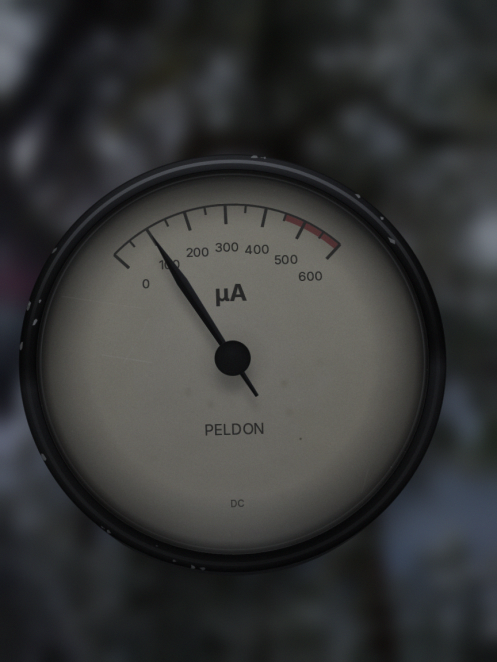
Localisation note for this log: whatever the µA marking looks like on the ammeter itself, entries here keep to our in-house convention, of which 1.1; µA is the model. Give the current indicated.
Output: 100; µA
